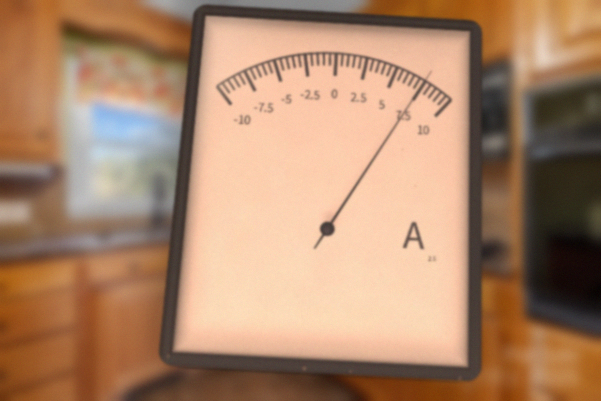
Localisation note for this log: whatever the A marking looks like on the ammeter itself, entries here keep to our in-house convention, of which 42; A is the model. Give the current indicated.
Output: 7.5; A
